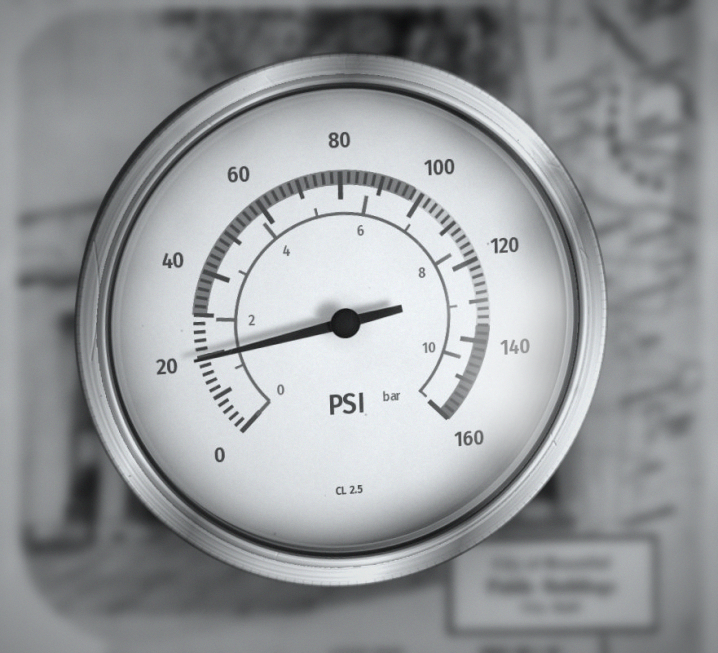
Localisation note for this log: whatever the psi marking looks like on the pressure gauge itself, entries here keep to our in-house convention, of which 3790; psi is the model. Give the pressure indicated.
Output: 20; psi
